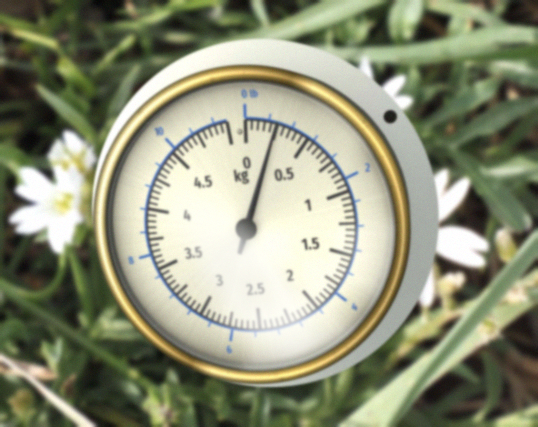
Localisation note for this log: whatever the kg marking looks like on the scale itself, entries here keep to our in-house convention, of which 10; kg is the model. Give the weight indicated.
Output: 0.25; kg
